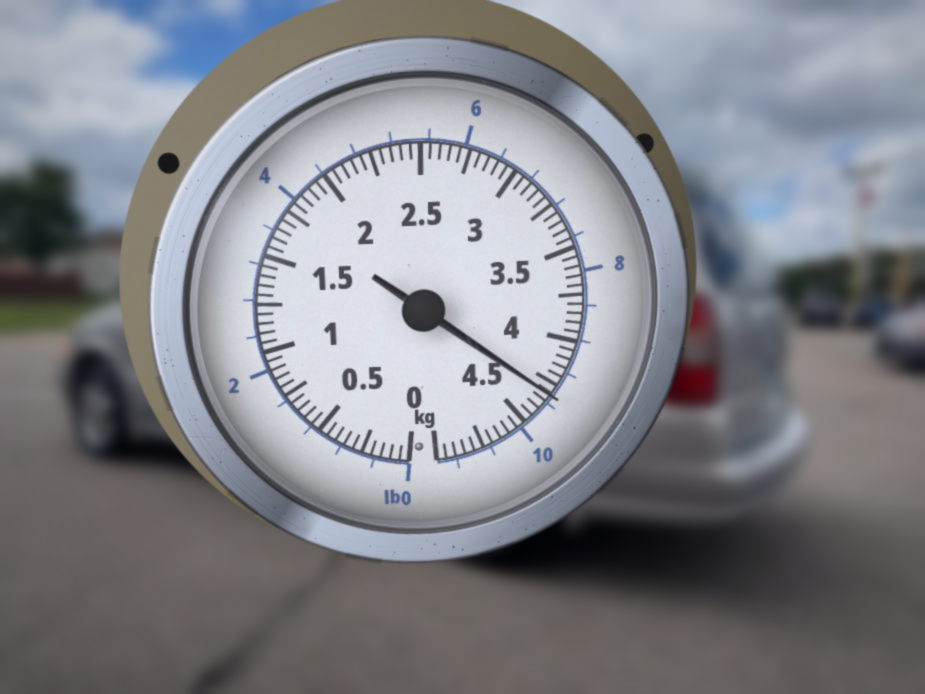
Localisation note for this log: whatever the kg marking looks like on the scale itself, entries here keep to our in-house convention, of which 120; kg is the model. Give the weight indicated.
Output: 4.3; kg
